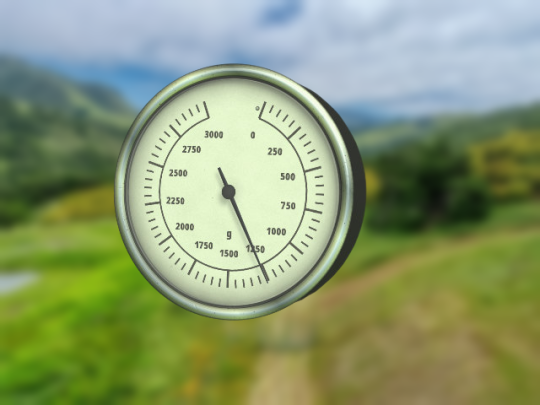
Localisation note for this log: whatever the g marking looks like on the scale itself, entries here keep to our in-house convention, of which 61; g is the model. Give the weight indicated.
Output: 1250; g
